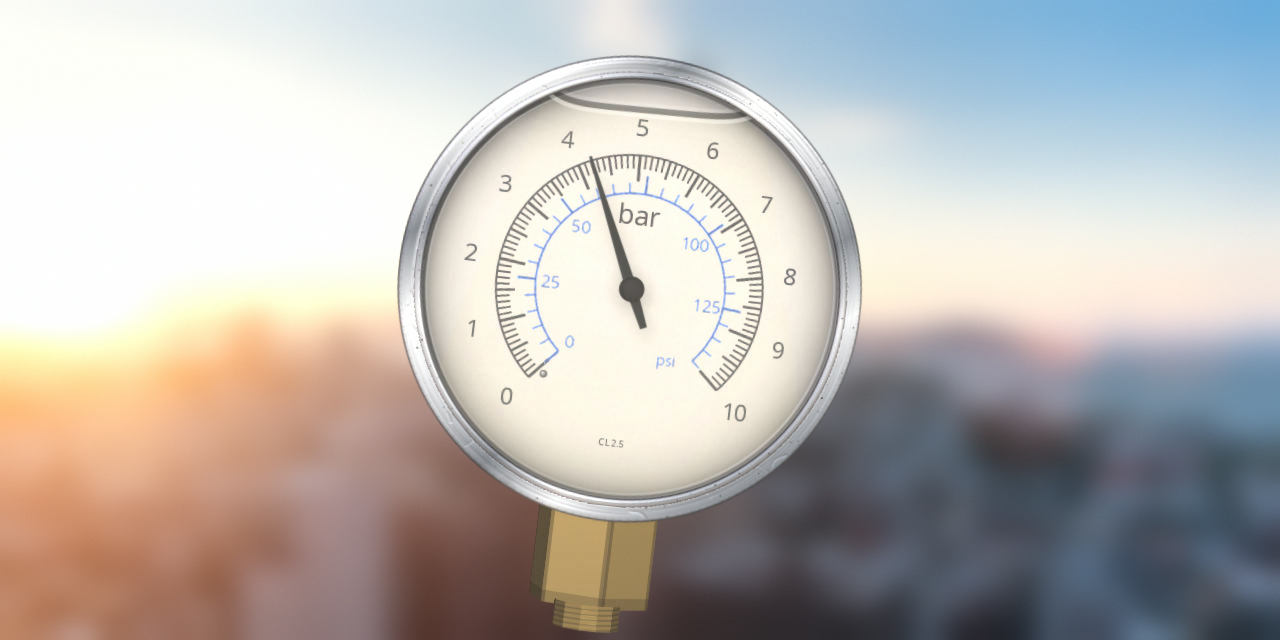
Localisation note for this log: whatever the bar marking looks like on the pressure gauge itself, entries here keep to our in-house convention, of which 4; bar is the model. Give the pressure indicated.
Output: 4.2; bar
